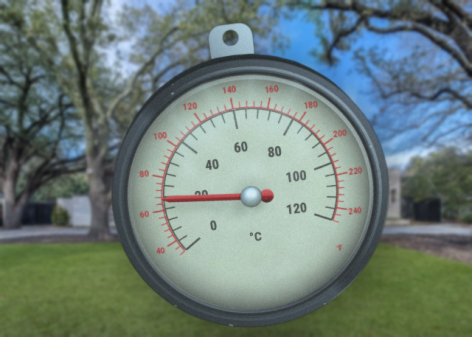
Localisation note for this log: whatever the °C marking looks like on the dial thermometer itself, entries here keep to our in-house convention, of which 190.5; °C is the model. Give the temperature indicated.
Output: 20; °C
